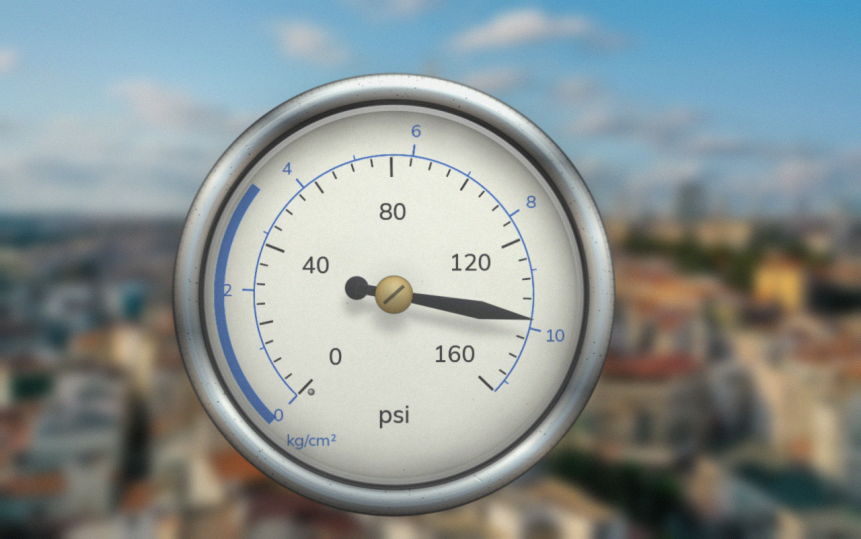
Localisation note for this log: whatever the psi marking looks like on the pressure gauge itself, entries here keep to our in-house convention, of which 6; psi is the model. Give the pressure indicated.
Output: 140; psi
